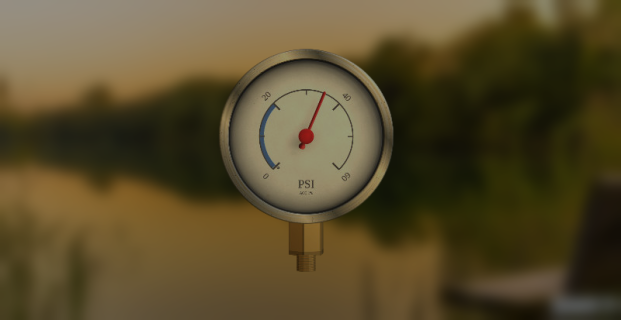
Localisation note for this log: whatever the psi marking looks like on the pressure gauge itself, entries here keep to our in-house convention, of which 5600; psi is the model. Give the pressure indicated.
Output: 35; psi
